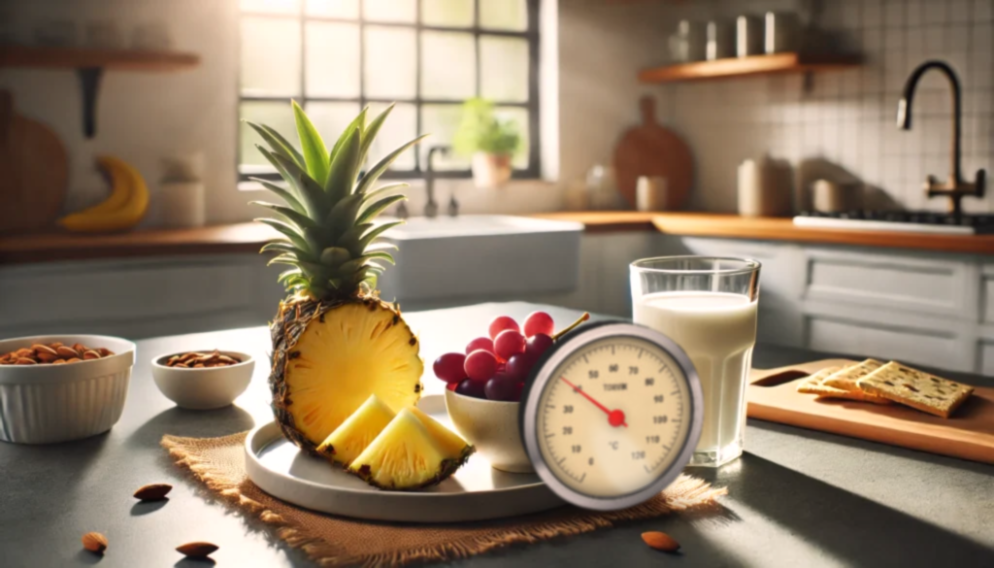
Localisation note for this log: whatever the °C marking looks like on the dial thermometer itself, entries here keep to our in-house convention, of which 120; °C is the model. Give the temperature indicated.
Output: 40; °C
